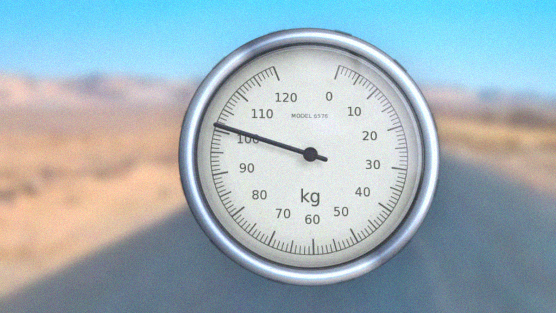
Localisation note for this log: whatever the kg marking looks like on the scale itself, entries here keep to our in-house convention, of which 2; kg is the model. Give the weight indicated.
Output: 101; kg
